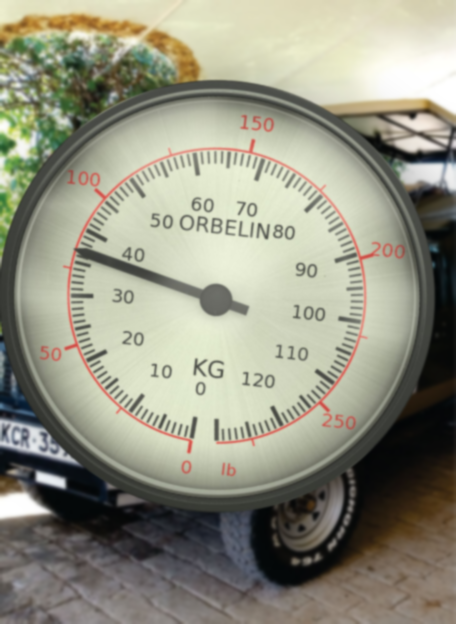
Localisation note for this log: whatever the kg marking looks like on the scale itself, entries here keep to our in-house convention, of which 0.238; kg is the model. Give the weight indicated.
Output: 37; kg
